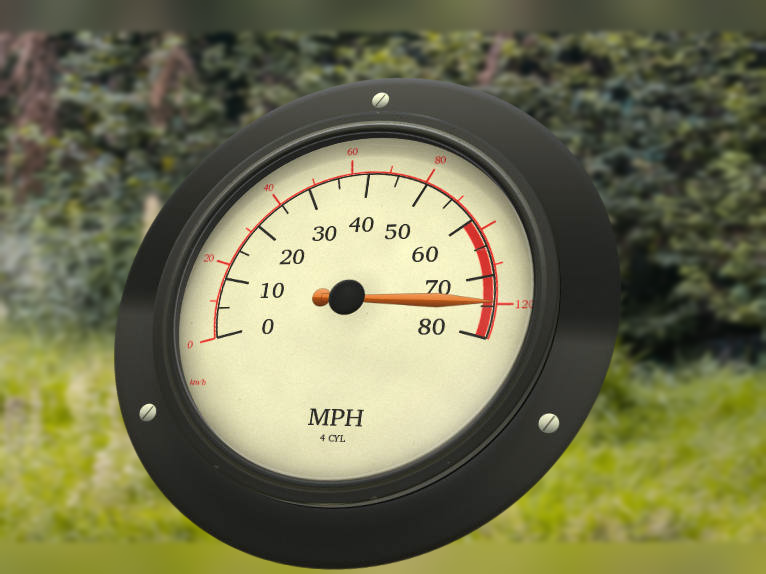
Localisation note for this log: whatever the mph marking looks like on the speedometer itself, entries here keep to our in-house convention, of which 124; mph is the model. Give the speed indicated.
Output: 75; mph
